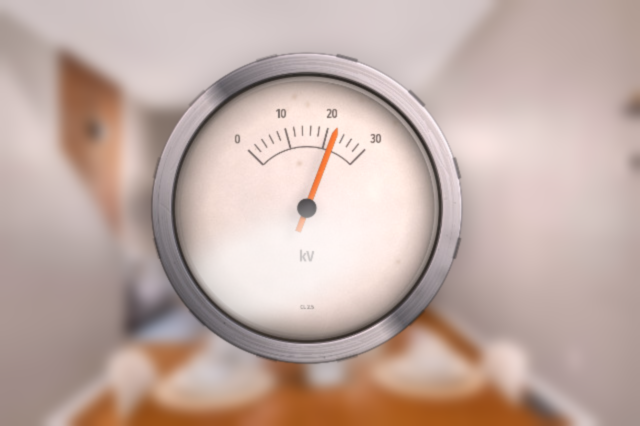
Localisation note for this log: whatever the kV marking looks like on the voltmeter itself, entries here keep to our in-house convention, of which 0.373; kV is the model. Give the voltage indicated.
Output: 22; kV
